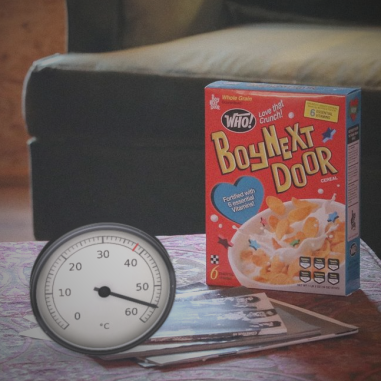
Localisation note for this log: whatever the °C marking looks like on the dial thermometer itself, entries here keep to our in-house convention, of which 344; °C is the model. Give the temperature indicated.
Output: 55; °C
